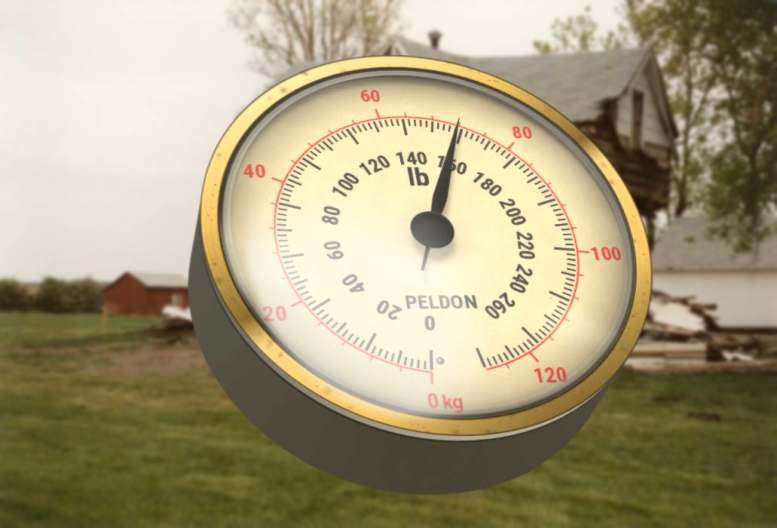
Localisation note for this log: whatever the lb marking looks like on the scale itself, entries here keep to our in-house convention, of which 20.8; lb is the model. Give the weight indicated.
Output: 158; lb
